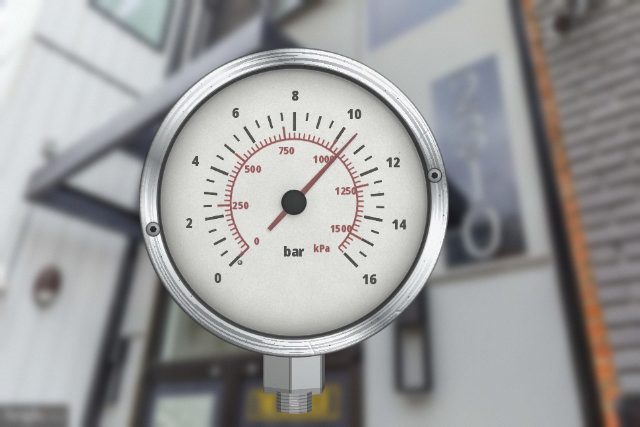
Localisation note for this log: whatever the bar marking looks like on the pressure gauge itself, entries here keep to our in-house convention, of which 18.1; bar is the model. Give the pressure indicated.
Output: 10.5; bar
